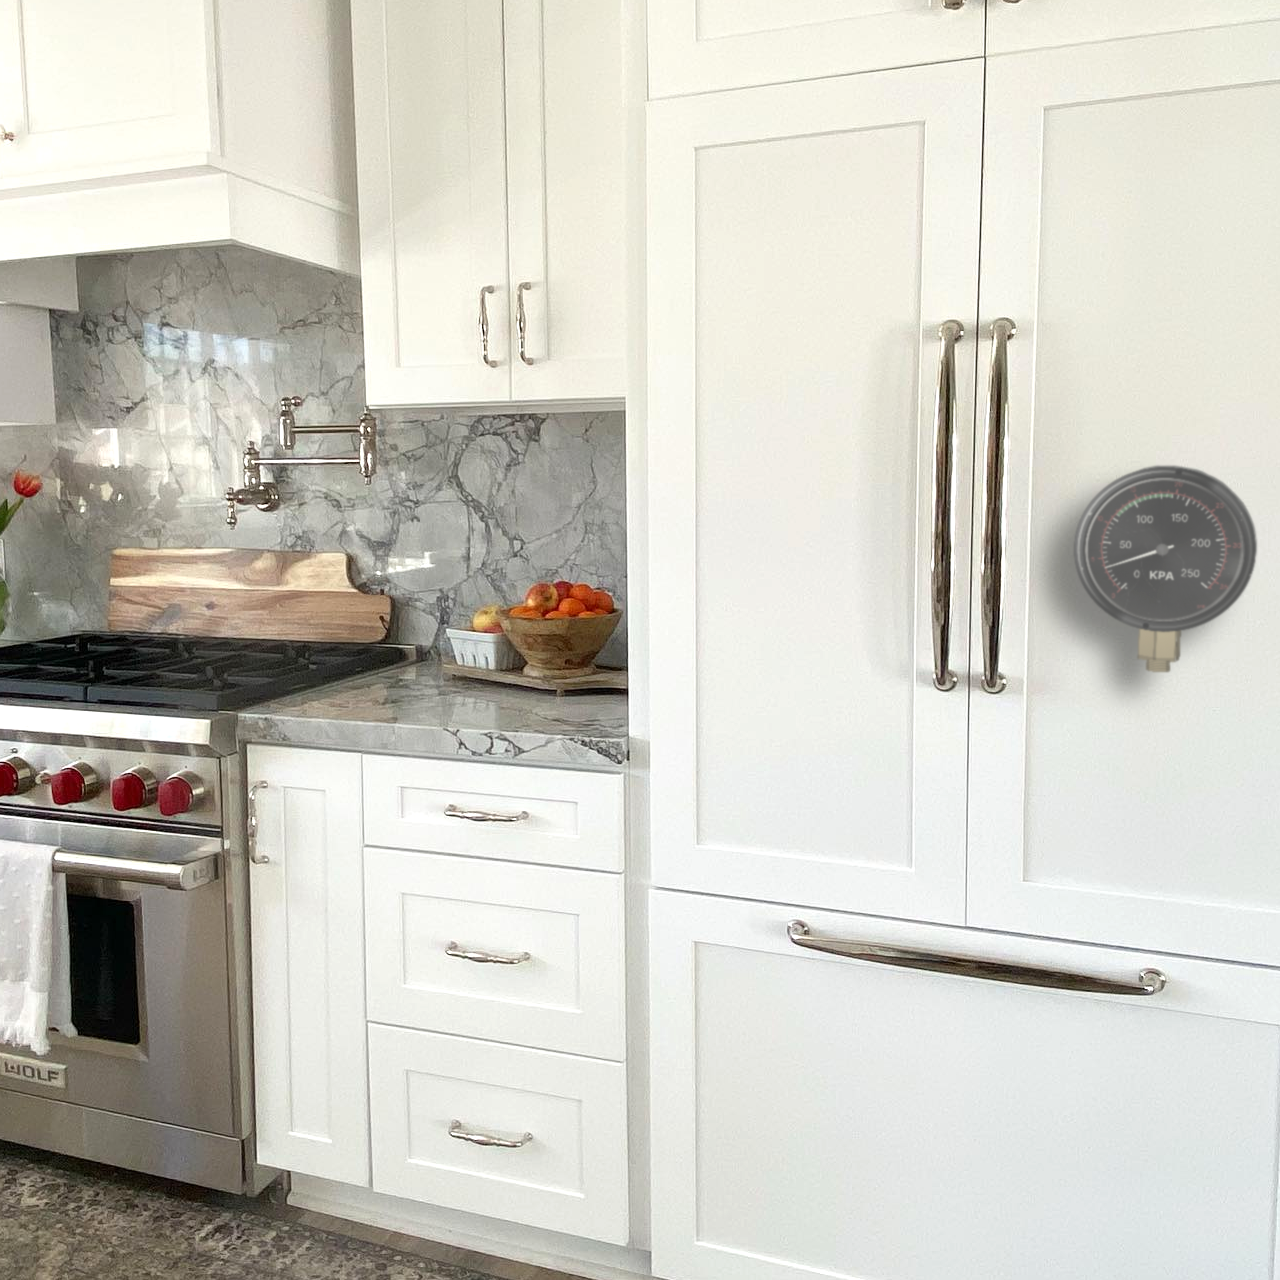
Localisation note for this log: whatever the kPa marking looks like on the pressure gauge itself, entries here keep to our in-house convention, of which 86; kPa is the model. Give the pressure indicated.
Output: 25; kPa
